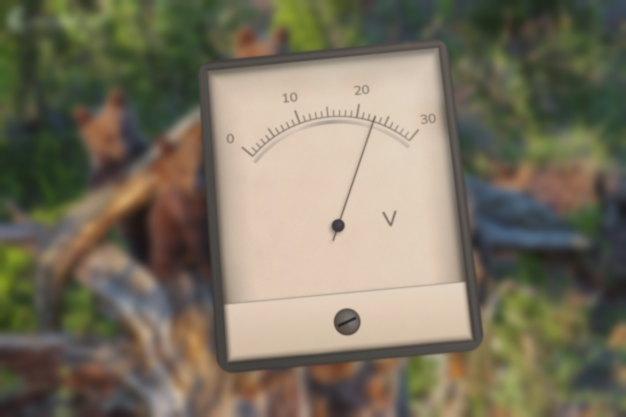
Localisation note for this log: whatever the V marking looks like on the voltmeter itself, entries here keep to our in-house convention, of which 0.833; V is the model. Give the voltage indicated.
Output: 23; V
